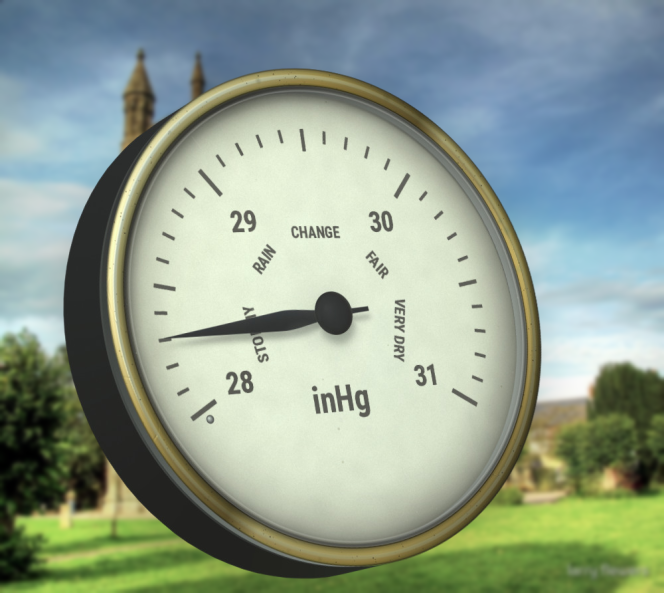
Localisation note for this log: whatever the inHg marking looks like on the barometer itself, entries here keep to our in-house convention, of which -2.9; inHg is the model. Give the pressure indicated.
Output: 28.3; inHg
